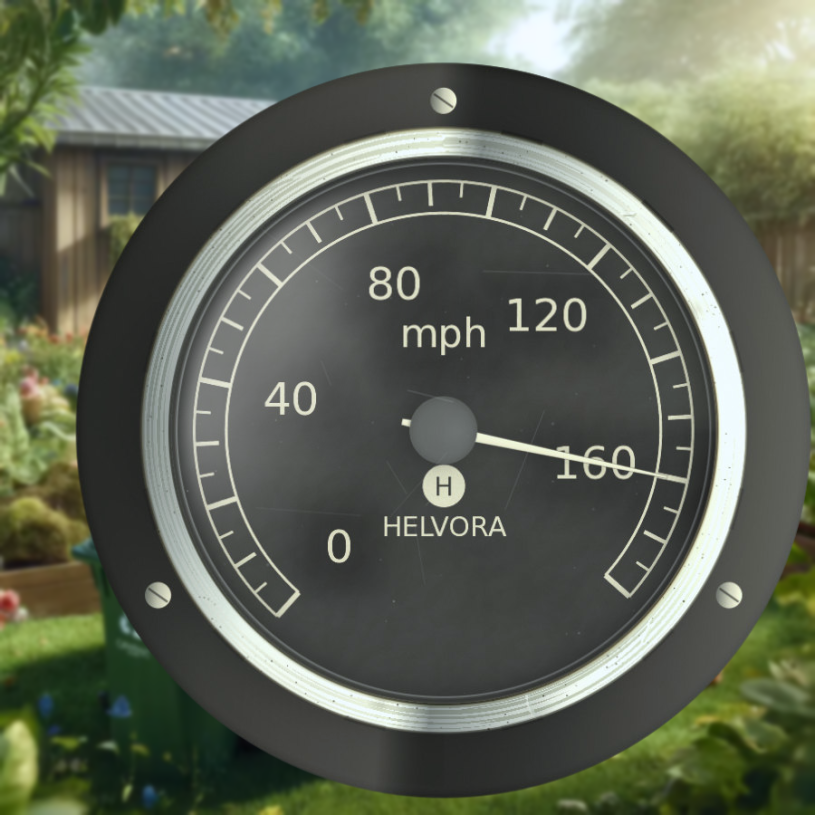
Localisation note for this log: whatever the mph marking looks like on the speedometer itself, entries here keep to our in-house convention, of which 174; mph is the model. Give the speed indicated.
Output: 160; mph
